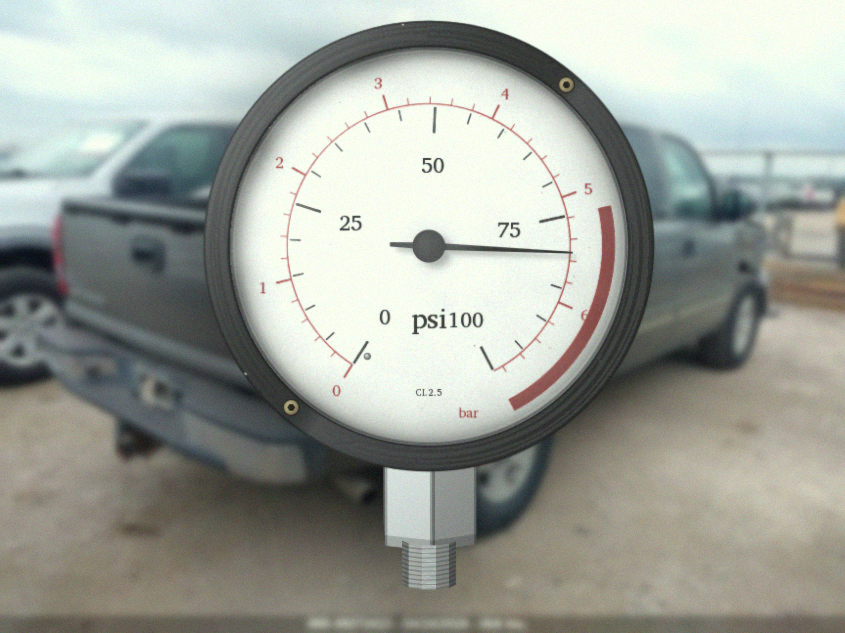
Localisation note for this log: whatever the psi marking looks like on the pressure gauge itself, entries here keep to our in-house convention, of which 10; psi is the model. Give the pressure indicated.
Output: 80; psi
